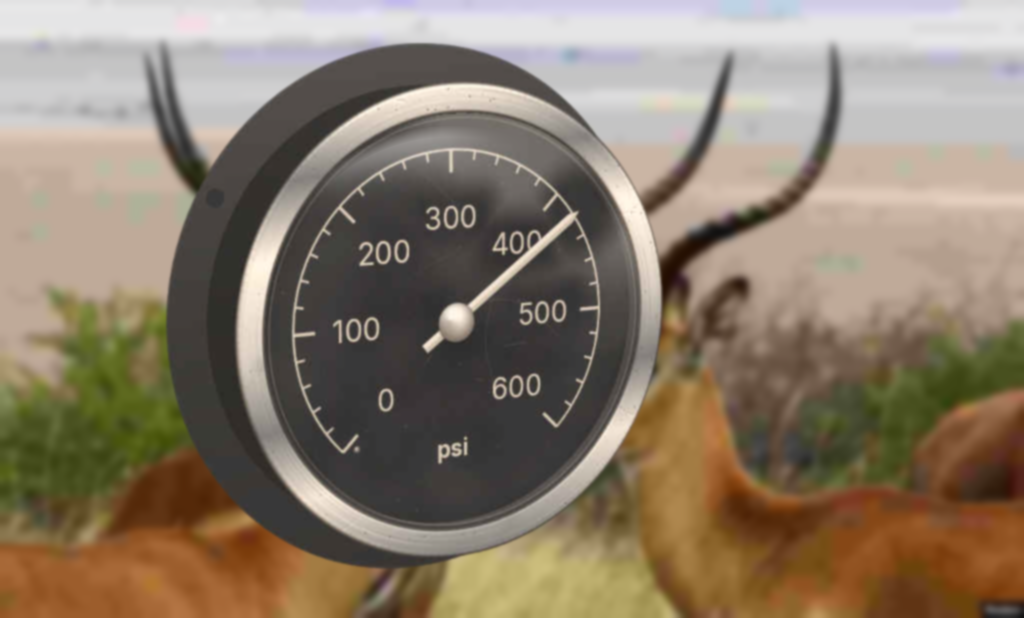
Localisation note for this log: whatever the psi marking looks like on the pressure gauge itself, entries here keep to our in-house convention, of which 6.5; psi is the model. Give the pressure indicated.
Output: 420; psi
